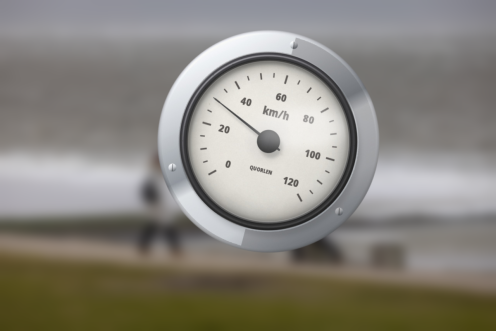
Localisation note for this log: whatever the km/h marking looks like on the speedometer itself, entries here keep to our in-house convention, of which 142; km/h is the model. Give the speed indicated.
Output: 30; km/h
